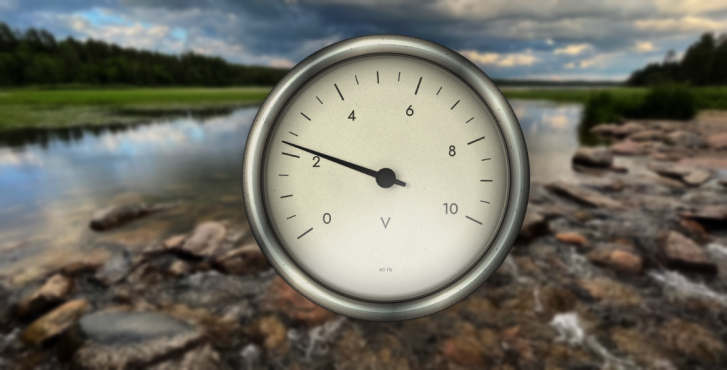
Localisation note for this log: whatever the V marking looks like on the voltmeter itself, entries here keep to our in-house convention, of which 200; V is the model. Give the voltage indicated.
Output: 2.25; V
